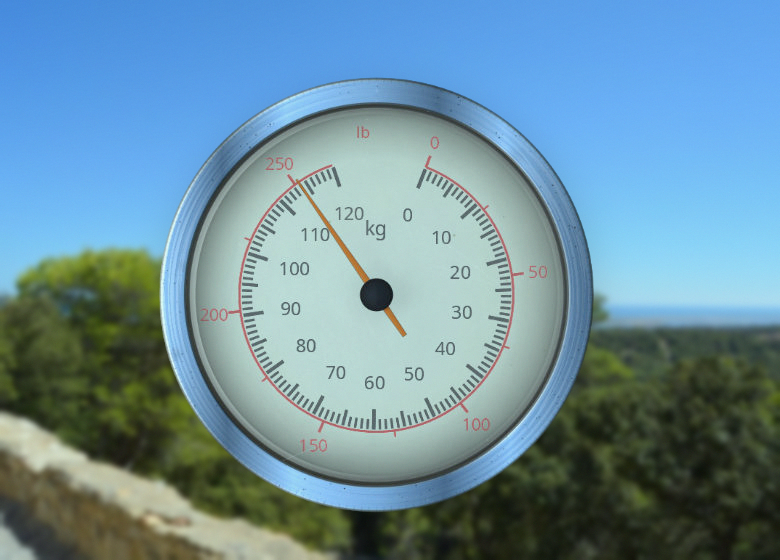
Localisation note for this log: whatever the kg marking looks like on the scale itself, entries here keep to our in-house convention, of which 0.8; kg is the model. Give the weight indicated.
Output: 114; kg
